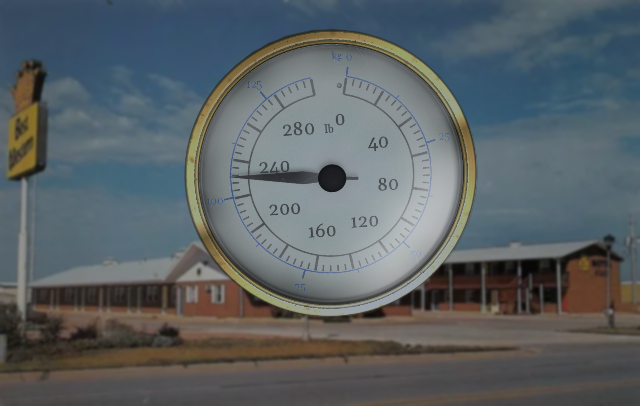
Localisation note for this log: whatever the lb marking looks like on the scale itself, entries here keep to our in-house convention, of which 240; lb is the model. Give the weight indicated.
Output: 232; lb
